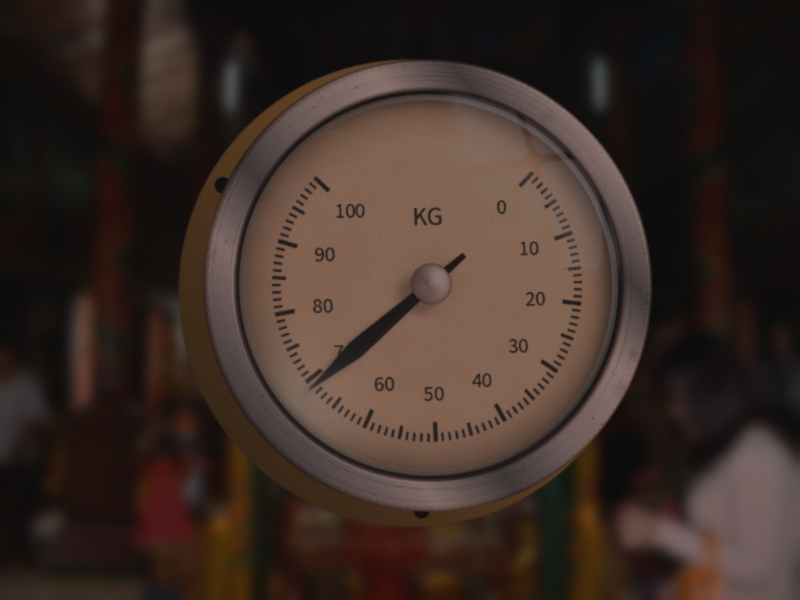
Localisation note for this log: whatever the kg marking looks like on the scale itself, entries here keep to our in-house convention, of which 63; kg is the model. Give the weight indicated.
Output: 69; kg
